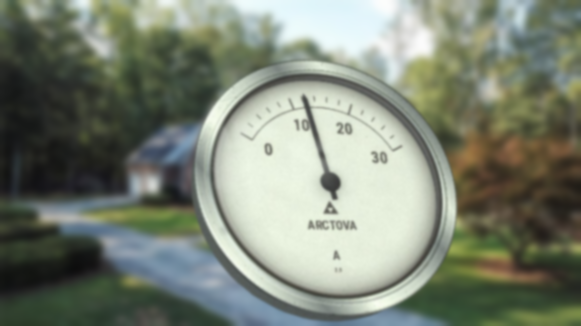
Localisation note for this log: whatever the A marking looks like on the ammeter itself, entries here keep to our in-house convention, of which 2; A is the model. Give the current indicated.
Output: 12; A
